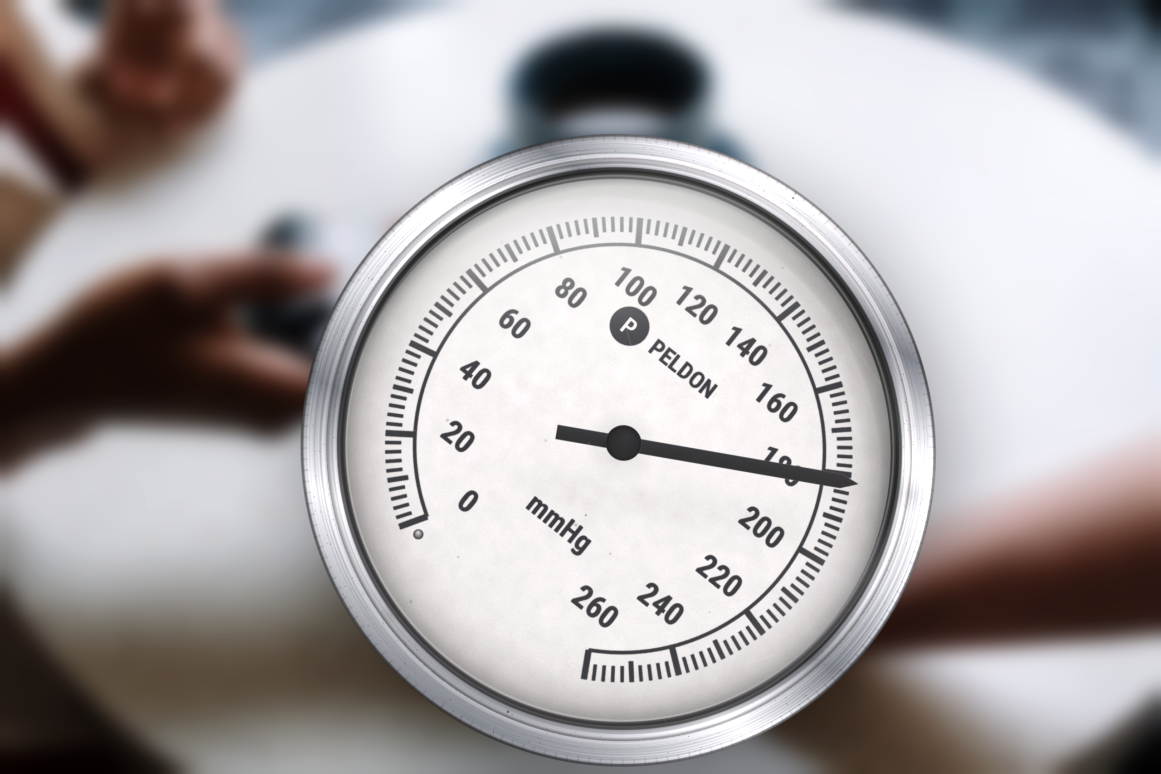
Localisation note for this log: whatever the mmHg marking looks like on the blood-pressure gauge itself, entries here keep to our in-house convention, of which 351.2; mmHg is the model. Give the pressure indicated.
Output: 182; mmHg
